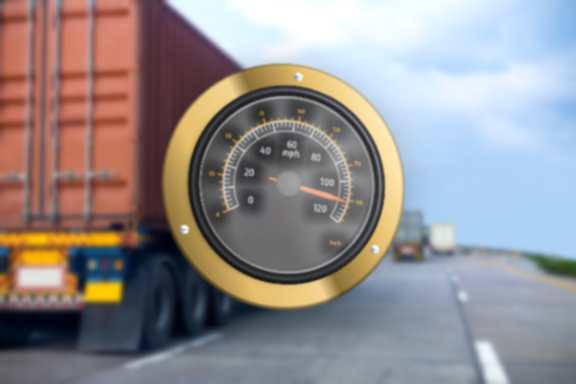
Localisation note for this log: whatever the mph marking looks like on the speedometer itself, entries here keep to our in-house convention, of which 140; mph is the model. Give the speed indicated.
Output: 110; mph
